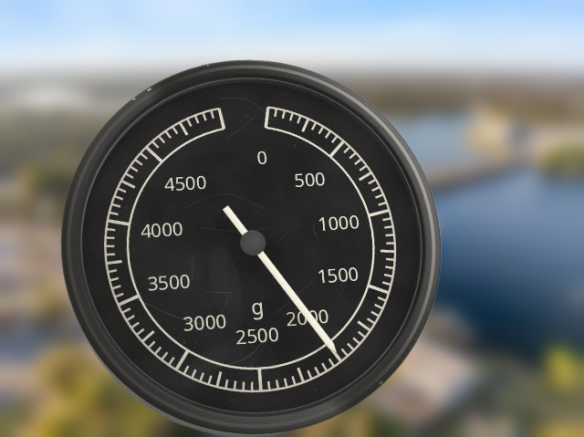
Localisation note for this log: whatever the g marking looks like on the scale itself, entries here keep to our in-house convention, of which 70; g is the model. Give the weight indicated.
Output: 2000; g
